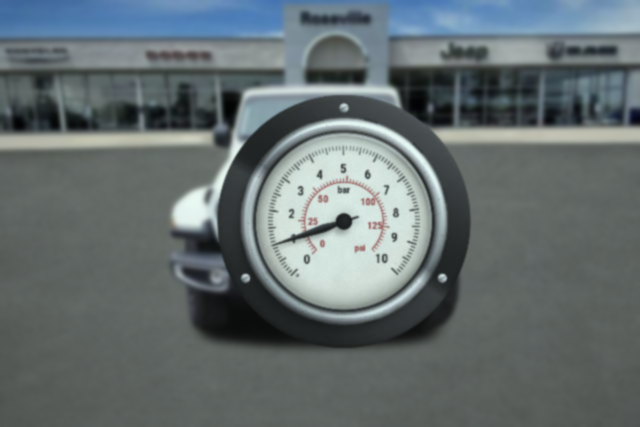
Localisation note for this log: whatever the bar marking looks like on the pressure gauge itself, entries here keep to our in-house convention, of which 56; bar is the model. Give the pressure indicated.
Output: 1; bar
